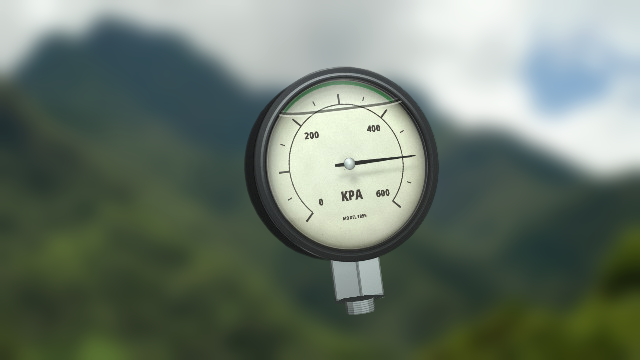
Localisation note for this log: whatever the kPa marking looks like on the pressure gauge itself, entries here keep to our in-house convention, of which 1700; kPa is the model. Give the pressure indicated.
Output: 500; kPa
